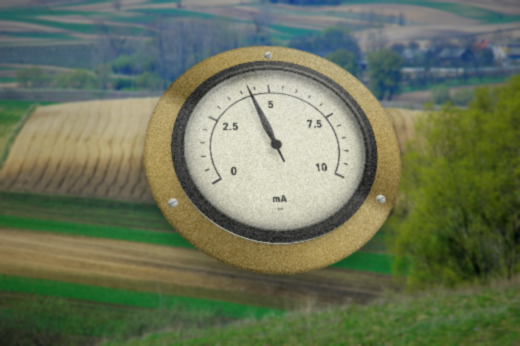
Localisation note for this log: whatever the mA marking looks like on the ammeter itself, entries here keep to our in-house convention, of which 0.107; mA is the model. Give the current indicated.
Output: 4.25; mA
